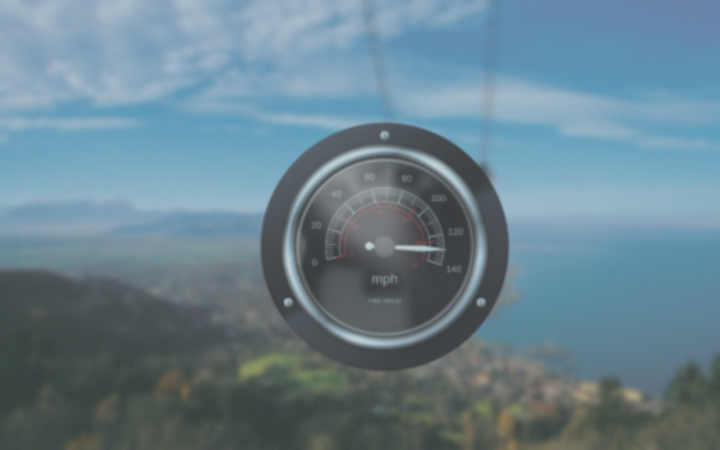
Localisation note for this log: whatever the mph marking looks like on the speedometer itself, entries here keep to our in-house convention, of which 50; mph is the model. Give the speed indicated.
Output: 130; mph
